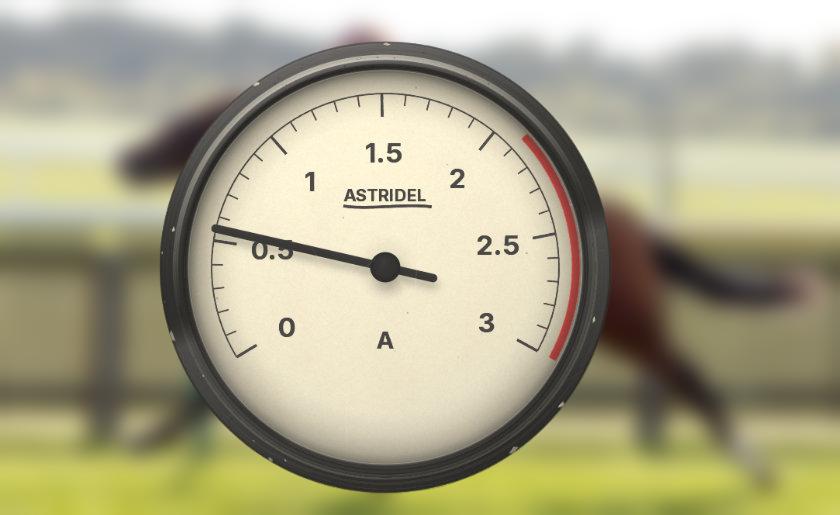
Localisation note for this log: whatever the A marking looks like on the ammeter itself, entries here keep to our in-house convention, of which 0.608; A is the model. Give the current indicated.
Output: 0.55; A
